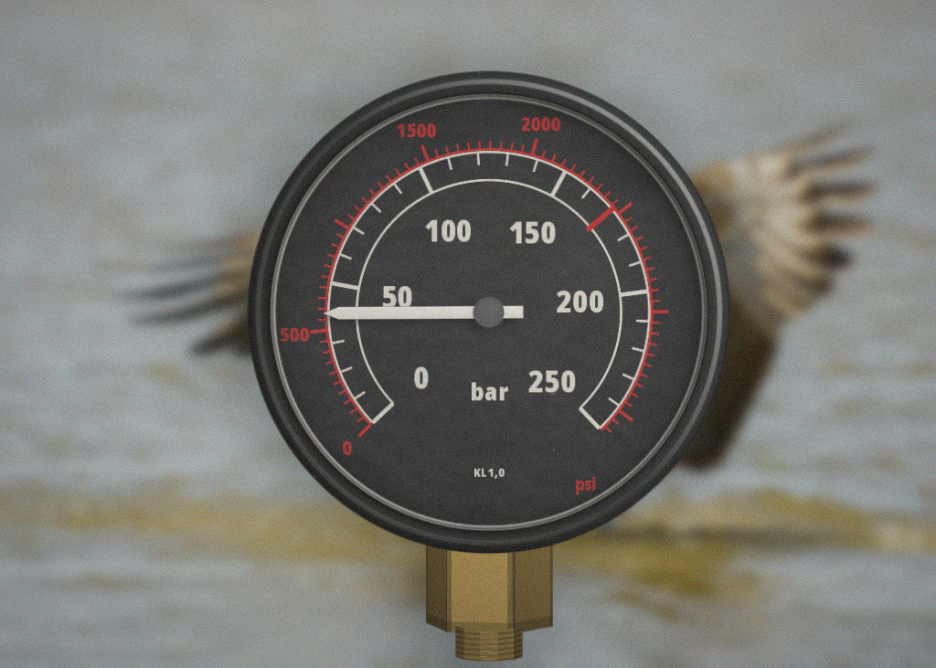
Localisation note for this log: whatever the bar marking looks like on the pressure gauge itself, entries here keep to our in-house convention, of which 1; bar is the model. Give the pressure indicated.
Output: 40; bar
